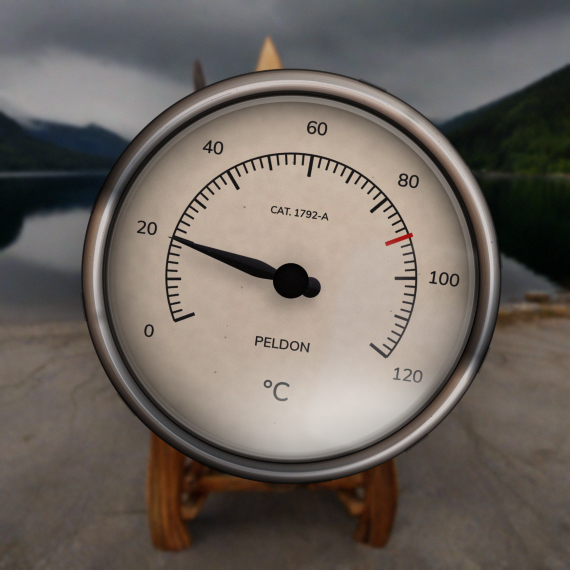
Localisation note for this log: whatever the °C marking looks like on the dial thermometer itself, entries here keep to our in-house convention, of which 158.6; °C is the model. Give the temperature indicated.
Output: 20; °C
